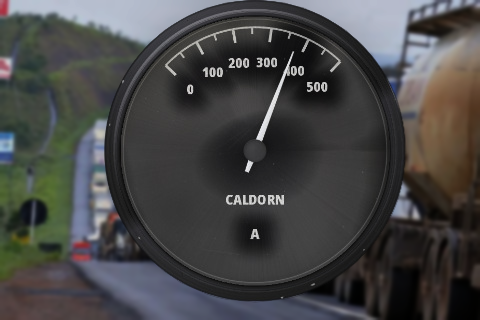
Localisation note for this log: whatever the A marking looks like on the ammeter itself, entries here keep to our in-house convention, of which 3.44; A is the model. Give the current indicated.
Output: 375; A
